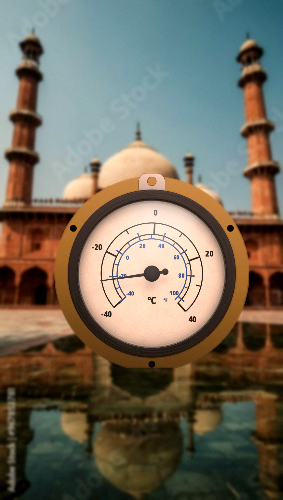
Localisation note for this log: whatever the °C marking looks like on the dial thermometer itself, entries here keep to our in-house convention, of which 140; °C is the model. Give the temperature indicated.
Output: -30; °C
